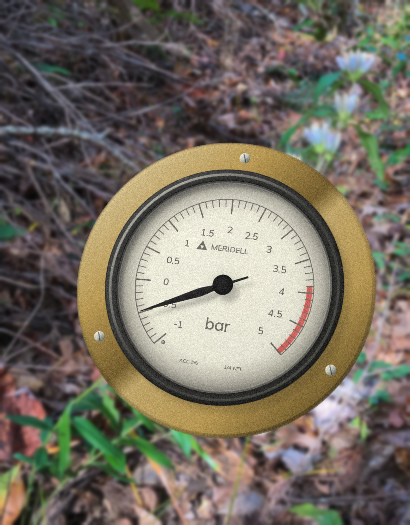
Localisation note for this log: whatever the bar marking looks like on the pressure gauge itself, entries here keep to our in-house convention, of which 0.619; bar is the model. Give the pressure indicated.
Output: -0.5; bar
